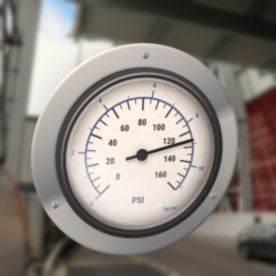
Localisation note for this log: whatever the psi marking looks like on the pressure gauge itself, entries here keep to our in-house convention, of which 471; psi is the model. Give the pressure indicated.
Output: 125; psi
